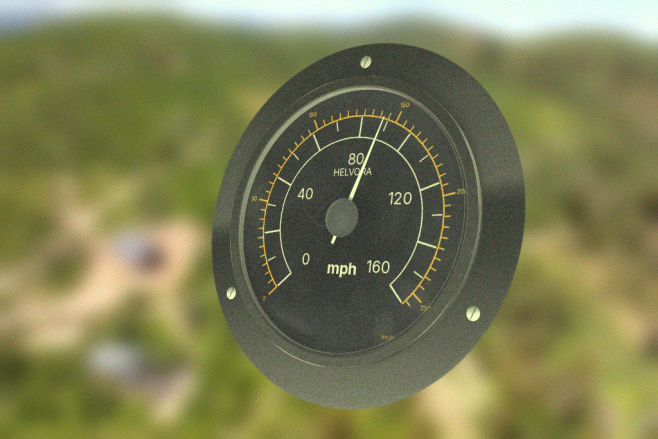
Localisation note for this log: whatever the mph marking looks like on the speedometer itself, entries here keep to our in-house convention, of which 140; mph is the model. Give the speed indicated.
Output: 90; mph
